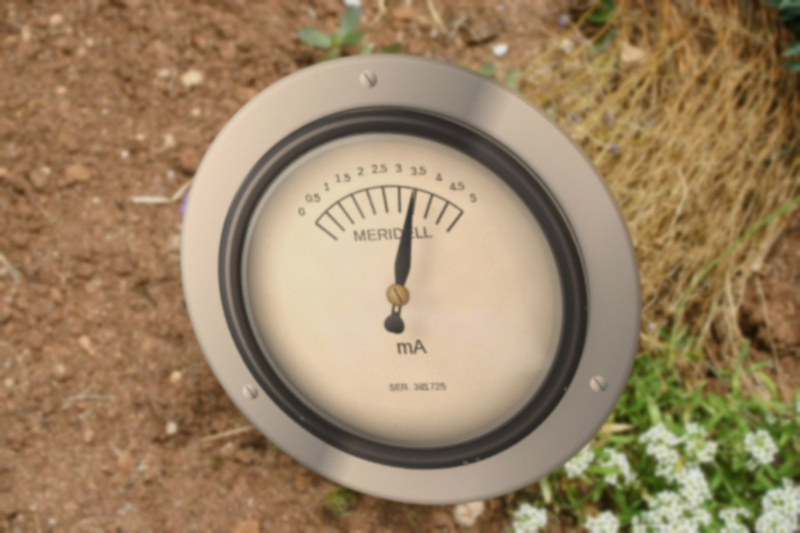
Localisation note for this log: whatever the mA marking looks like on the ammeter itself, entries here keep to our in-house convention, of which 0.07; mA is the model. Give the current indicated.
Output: 3.5; mA
